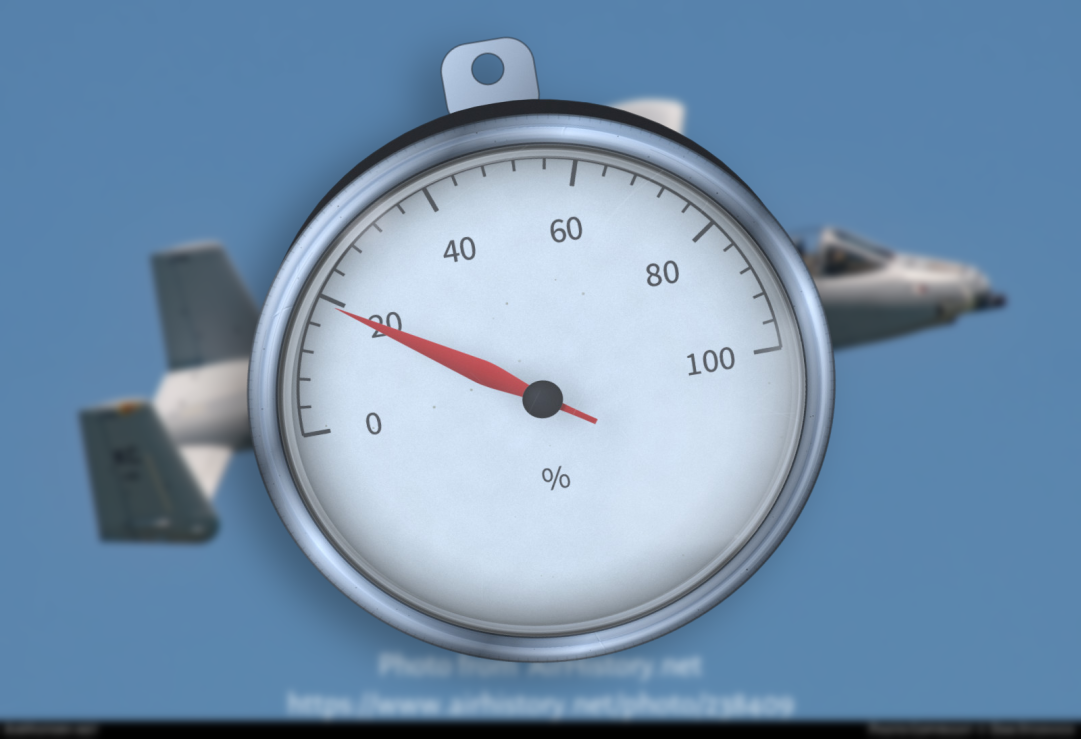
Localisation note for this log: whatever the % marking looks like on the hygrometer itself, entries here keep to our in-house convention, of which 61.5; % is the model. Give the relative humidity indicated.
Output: 20; %
